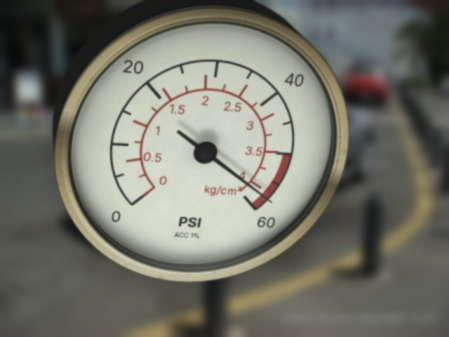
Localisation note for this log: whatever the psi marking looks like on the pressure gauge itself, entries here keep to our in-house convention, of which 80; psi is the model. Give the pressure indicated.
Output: 57.5; psi
